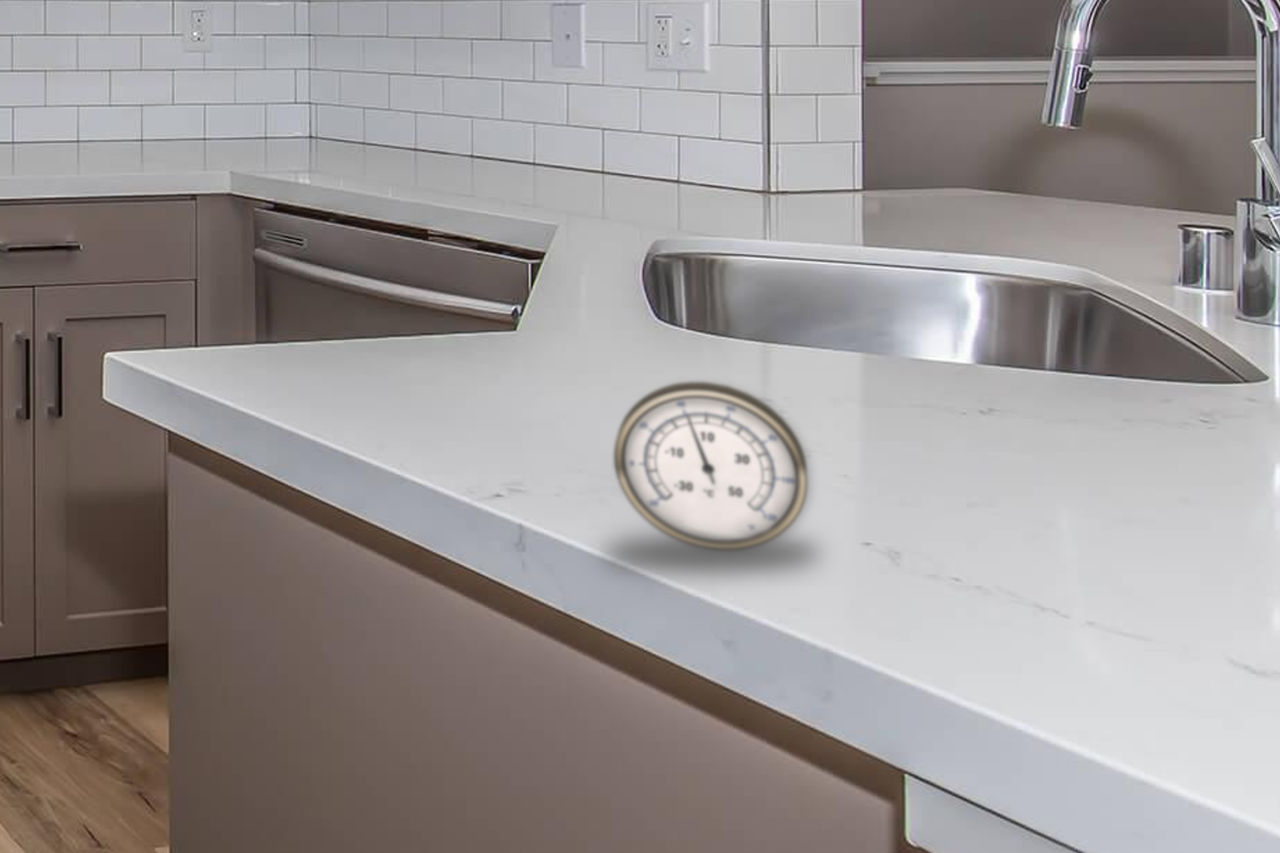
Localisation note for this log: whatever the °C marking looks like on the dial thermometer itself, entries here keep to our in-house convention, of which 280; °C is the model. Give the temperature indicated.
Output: 5; °C
